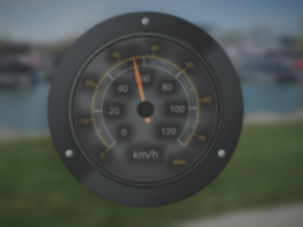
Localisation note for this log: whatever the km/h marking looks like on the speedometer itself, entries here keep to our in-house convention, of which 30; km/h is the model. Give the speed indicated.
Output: 55; km/h
